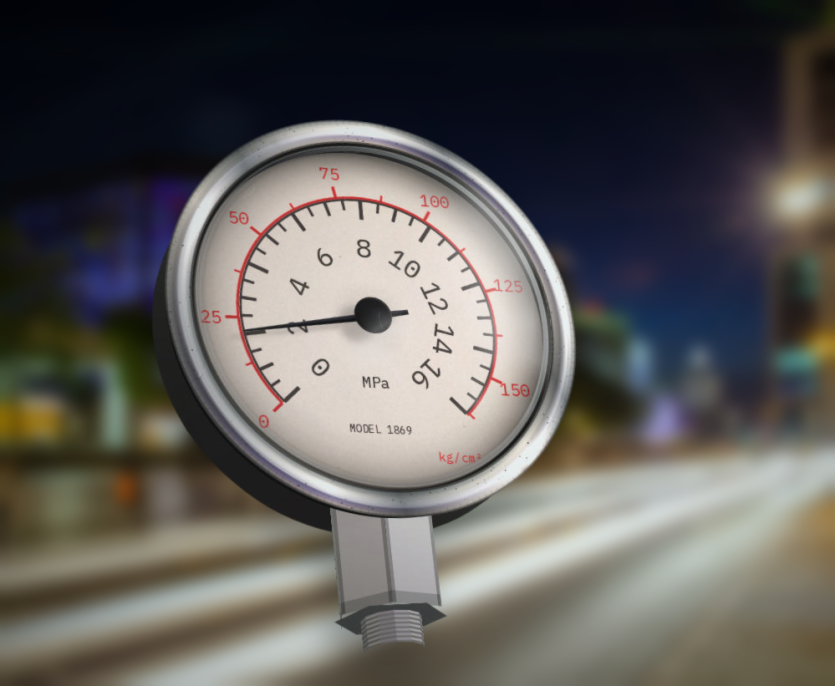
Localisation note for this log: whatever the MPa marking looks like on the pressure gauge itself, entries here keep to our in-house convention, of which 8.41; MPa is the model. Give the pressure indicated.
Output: 2; MPa
